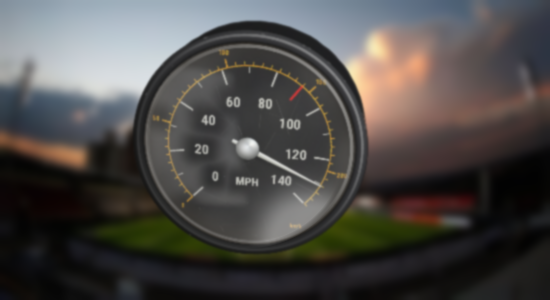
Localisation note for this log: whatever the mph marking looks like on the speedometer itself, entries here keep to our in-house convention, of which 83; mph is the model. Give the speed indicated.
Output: 130; mph
